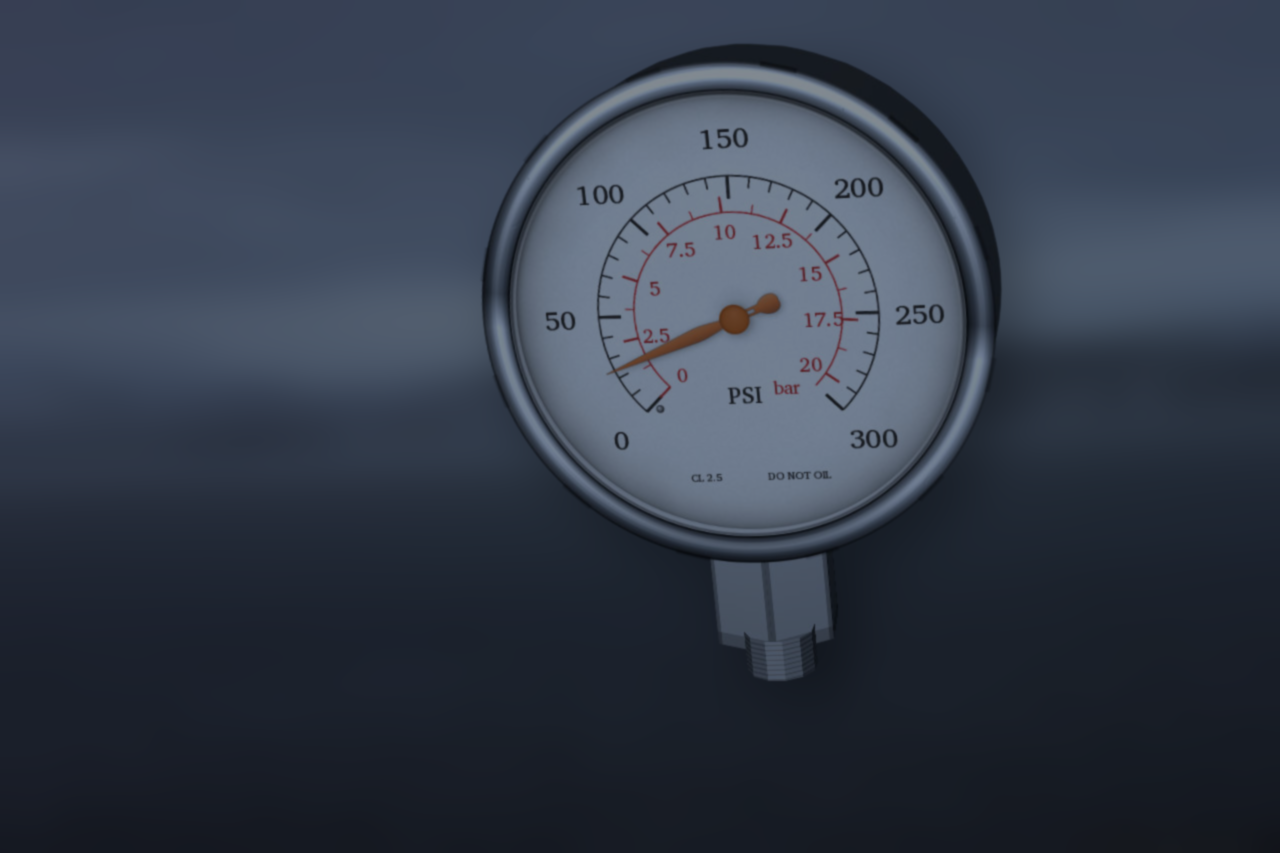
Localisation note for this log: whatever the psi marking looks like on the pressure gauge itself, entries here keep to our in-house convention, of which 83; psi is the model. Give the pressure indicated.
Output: 25; psi
